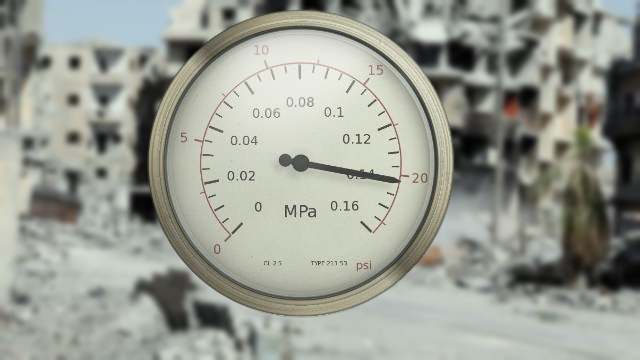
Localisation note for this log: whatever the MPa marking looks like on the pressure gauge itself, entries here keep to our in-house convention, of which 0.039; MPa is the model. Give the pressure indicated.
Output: 0.14; MPa
